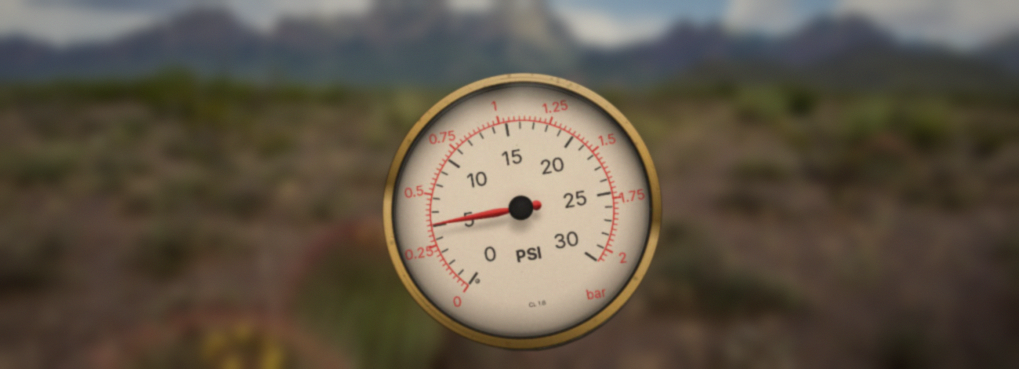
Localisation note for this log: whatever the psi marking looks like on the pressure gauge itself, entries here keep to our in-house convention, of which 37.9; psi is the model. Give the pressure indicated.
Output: 5; psi
